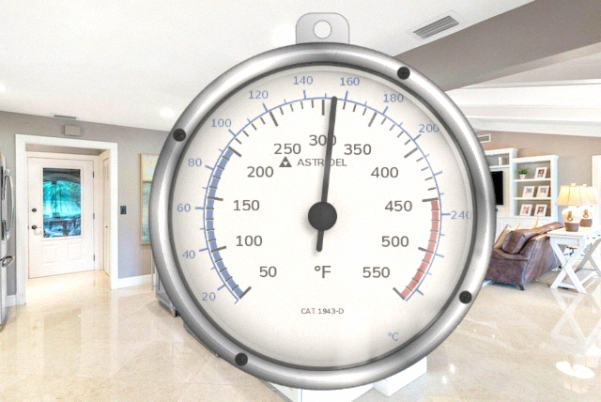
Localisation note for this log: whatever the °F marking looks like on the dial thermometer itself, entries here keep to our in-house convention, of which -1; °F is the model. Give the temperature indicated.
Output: 310; °F
